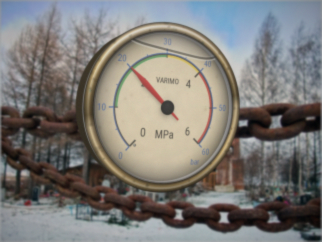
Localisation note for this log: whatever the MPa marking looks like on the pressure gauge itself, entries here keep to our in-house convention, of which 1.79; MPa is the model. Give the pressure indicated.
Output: 2; MPa
